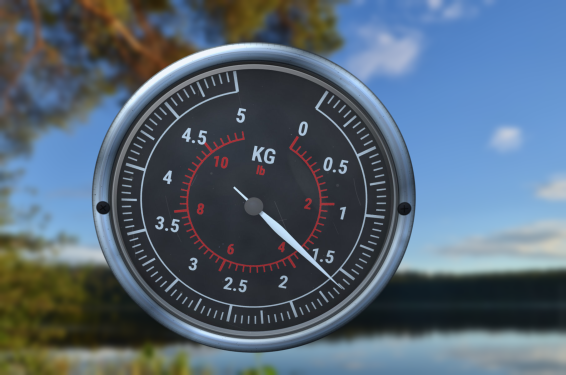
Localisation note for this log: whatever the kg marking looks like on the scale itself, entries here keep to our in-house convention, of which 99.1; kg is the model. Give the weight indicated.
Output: 1.6; kg
